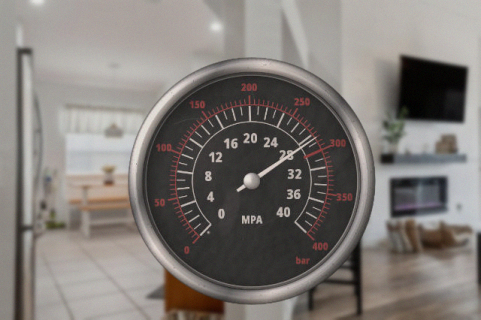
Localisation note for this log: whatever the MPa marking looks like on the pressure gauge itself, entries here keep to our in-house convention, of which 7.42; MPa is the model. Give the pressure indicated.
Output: 28.5; MPa
